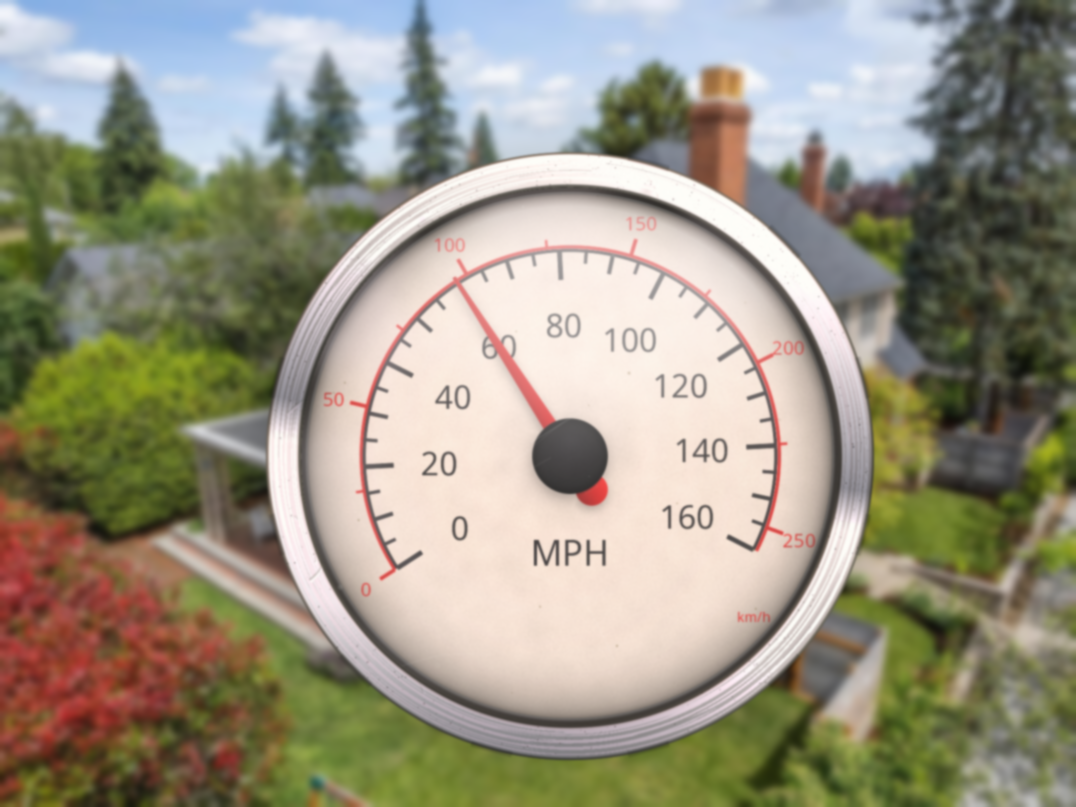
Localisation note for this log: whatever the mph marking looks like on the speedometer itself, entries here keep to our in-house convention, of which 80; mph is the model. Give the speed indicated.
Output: 60; mph
